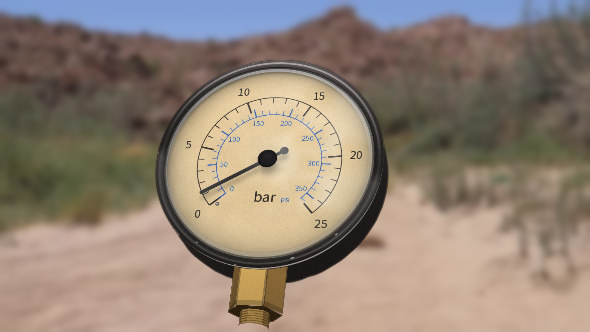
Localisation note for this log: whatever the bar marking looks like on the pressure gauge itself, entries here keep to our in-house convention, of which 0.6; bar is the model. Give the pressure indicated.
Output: 1; bar
